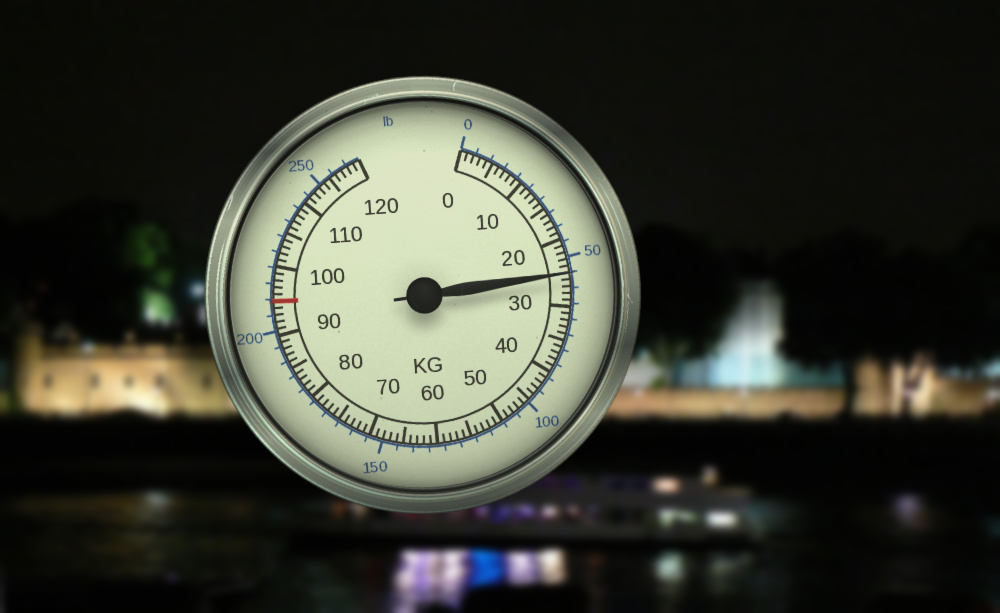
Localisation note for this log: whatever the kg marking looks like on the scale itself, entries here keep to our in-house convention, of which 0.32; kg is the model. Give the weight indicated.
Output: 25; kg
